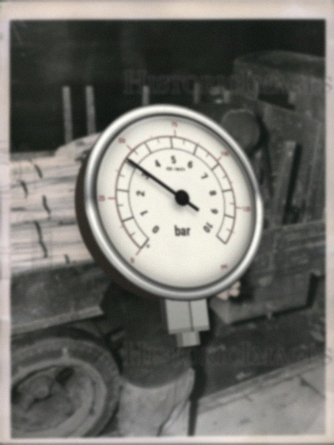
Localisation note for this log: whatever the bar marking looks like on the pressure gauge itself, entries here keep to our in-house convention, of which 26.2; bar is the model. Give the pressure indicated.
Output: 3; bar
